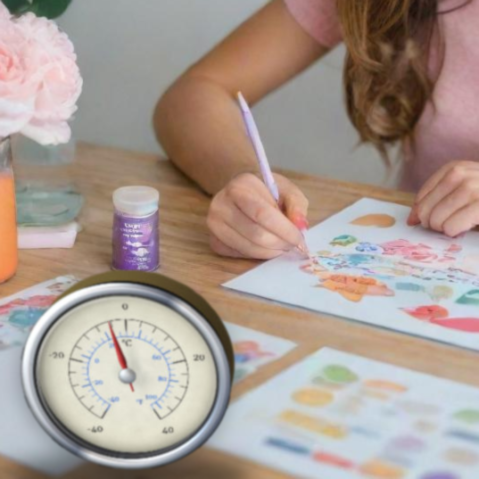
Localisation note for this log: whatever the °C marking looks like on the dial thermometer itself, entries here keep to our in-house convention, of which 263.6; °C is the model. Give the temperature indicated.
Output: -4; °C
